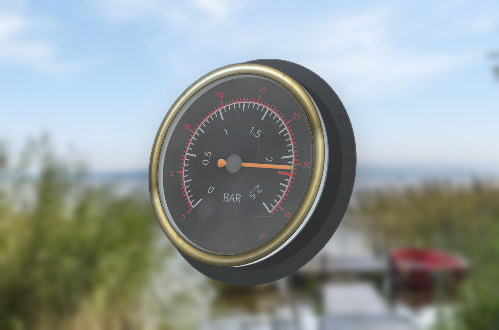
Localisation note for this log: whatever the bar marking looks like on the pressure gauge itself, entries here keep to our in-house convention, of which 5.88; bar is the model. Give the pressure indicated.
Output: 2.1; bar
